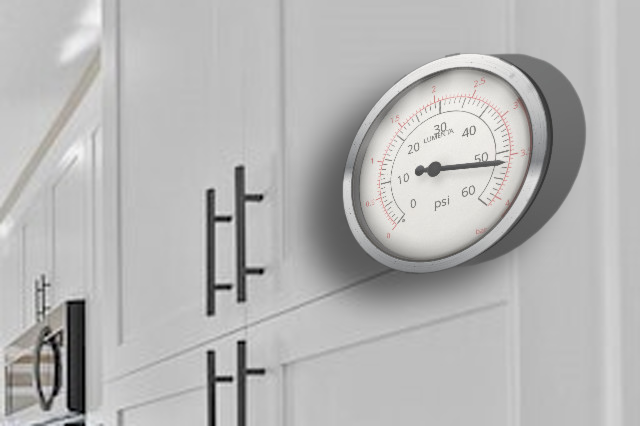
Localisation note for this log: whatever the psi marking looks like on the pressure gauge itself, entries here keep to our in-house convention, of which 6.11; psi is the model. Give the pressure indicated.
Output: 52; psi
